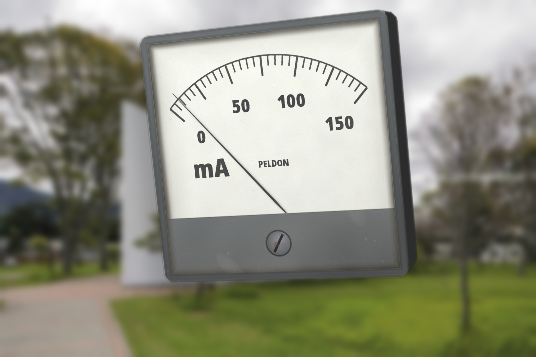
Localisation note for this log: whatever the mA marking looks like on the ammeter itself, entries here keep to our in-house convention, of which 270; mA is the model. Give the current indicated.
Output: 10; mA
